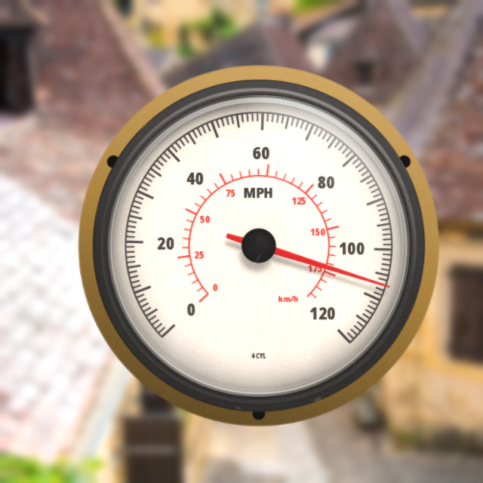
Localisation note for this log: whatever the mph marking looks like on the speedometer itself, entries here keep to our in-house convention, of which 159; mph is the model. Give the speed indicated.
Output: 107; mph
